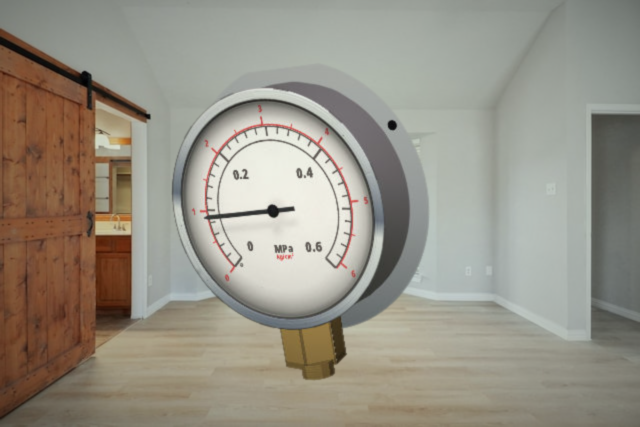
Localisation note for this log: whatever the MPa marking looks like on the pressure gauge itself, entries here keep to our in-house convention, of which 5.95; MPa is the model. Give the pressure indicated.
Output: 0.09; MPa
